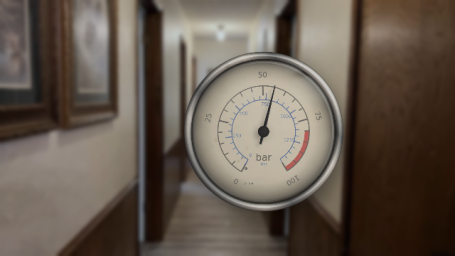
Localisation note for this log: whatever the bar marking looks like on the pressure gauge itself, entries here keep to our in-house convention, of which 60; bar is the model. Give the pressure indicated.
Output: 55; bar
